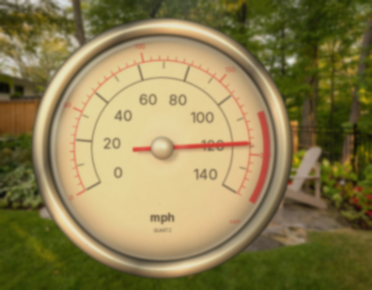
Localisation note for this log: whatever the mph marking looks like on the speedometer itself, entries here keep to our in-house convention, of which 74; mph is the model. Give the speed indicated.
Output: 120; mph
